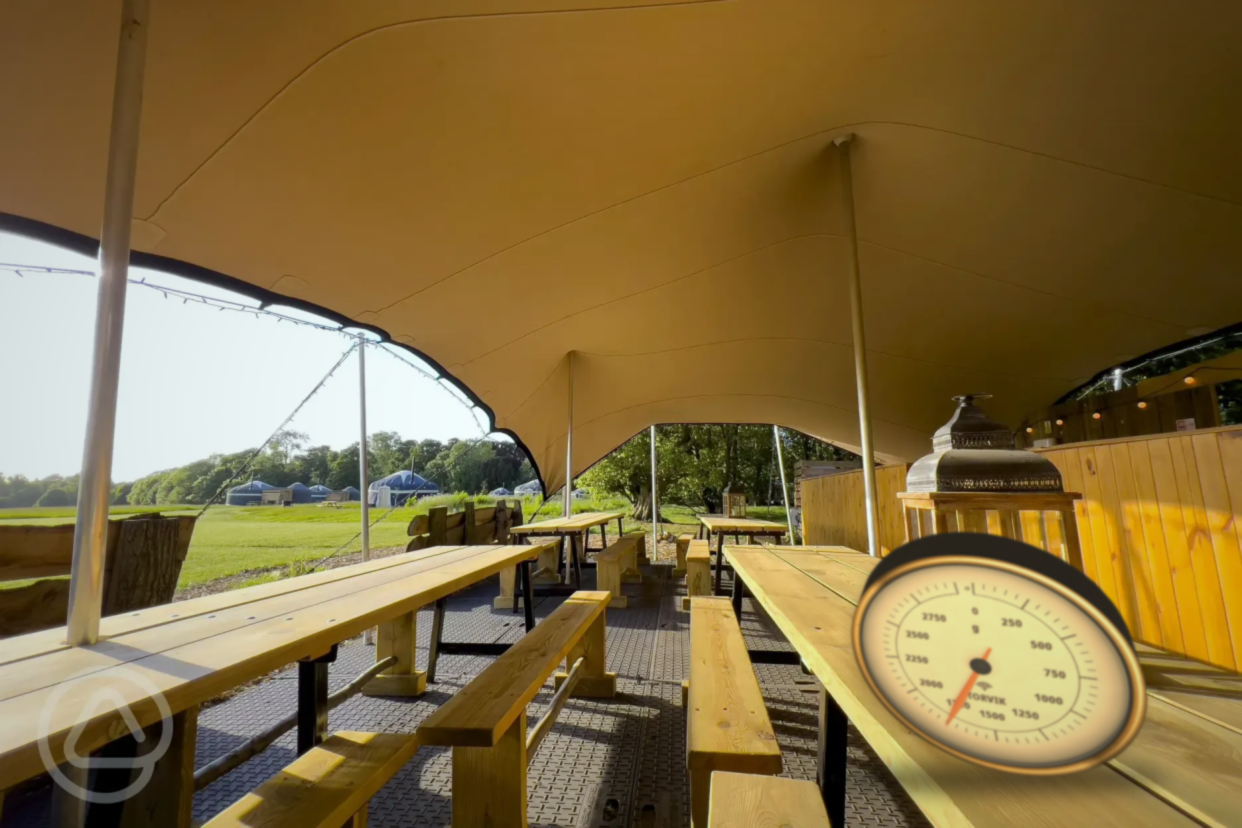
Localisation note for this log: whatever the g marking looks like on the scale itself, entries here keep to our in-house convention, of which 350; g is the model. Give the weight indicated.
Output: 1750; g
